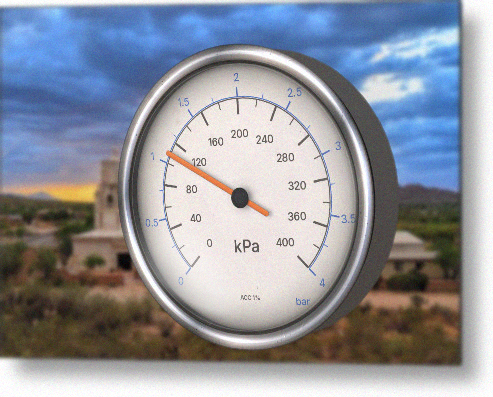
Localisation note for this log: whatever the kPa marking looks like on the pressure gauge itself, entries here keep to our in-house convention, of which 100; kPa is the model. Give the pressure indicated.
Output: 110; kPa
